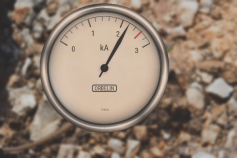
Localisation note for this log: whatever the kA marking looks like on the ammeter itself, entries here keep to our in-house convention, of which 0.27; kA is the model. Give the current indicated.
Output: 2.2; kA
